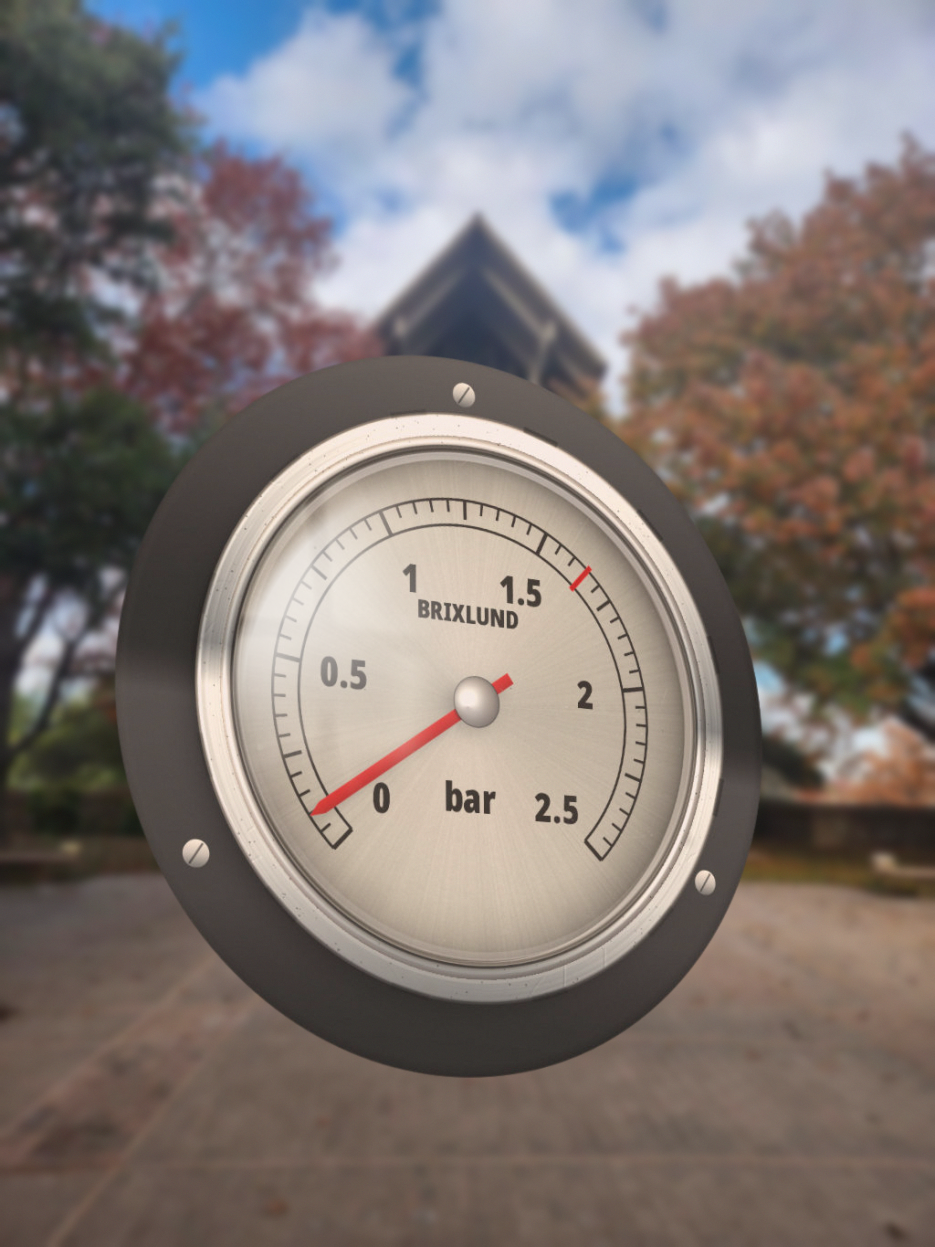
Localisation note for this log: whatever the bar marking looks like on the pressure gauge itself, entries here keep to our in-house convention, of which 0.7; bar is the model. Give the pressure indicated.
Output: 0.1; bar
